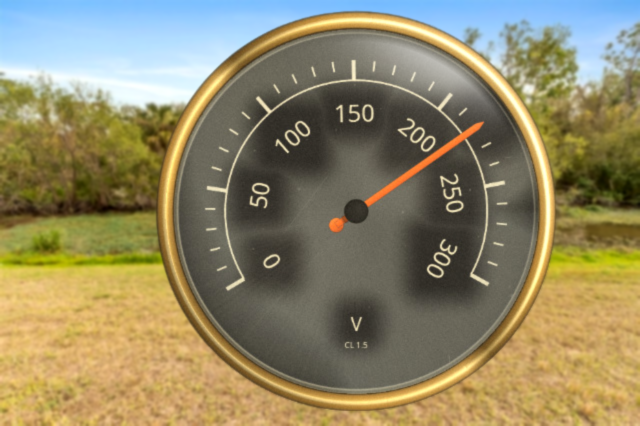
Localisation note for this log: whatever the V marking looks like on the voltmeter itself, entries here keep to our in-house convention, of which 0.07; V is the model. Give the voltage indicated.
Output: 220; V
